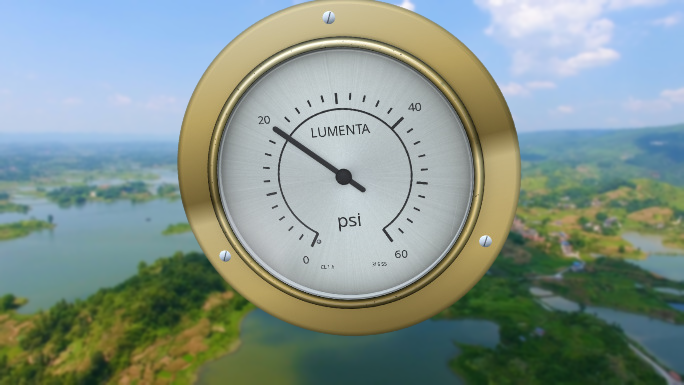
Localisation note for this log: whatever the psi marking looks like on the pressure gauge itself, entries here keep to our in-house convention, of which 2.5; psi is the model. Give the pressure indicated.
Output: 20; psi
